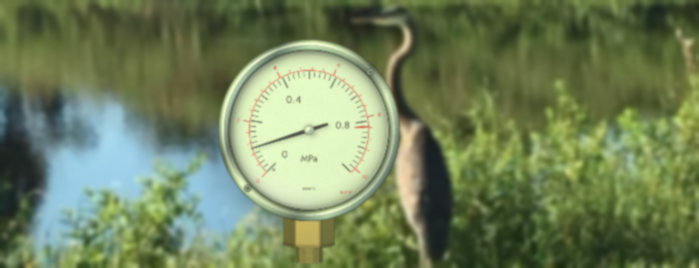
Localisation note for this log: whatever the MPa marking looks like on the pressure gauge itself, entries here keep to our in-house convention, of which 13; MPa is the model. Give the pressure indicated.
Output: 0.1; MPa
